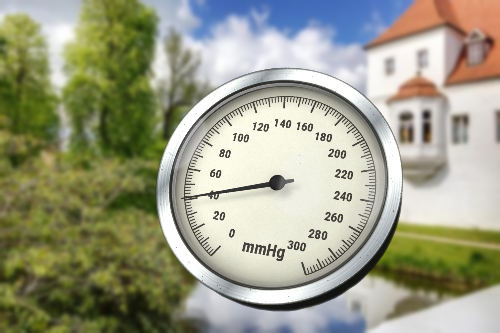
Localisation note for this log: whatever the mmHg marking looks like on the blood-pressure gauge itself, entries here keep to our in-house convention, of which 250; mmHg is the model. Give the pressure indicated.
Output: 40; mmHg
